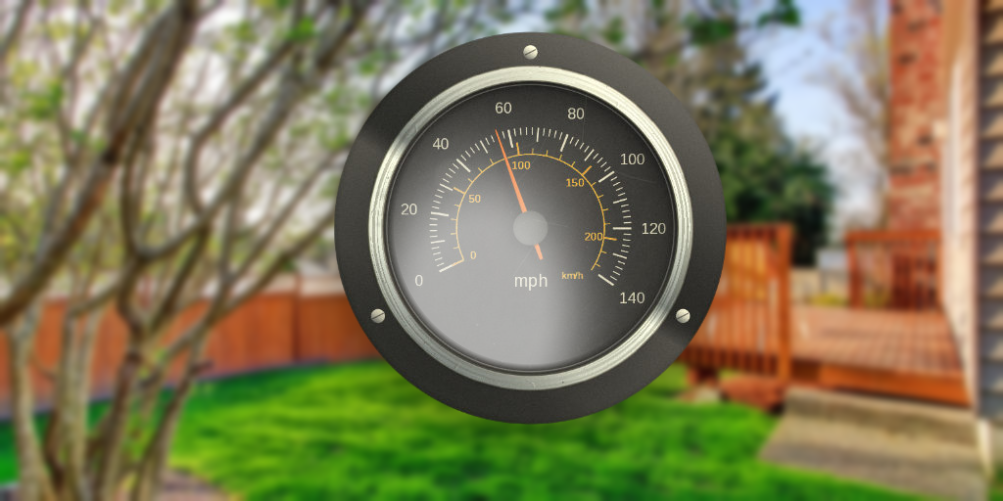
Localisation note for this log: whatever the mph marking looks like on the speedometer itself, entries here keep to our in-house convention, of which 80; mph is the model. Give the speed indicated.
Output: 56; mph
